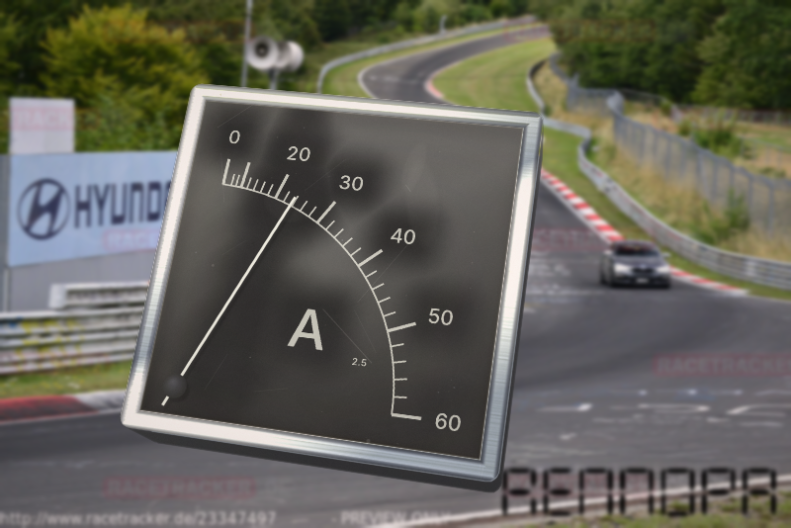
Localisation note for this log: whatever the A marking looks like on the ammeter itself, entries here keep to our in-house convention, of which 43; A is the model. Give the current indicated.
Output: 24; A
